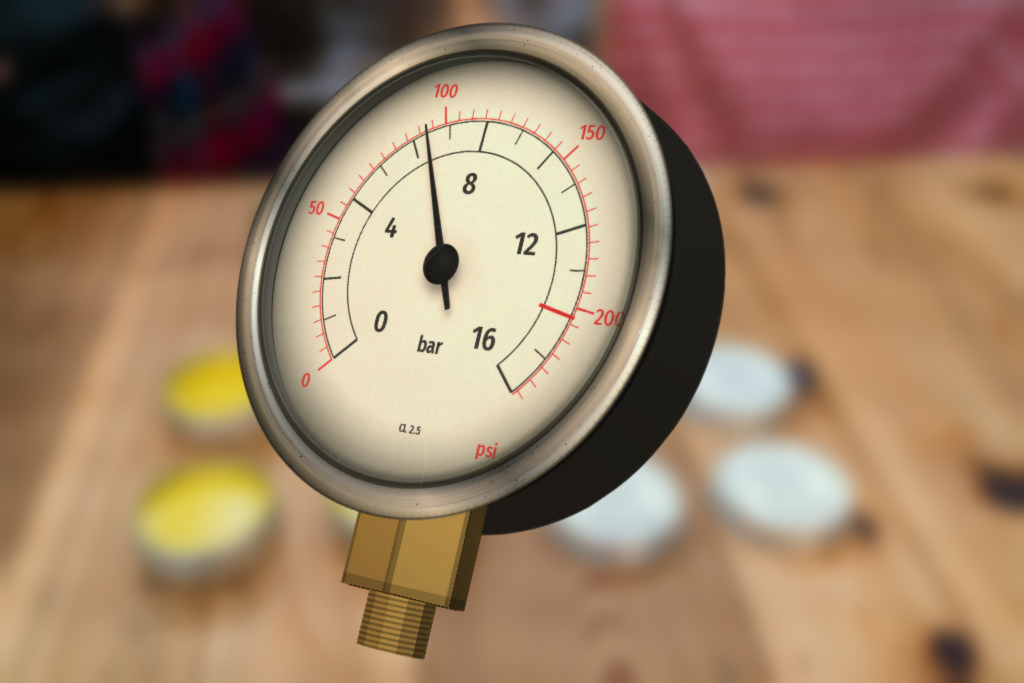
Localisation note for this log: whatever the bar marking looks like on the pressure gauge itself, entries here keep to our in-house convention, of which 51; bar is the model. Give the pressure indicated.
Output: 6.5; bar
